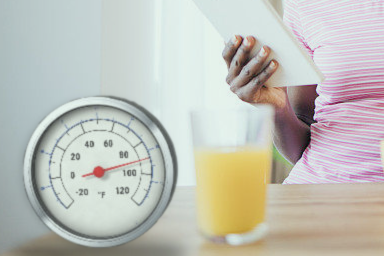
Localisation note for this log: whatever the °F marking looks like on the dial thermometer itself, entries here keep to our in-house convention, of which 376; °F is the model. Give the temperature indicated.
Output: 90; °F
